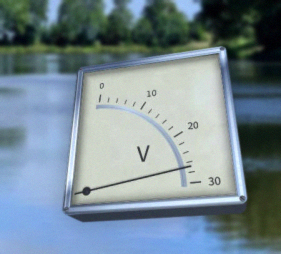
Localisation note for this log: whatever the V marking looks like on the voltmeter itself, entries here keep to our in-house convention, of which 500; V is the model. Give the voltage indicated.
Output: 27; V
